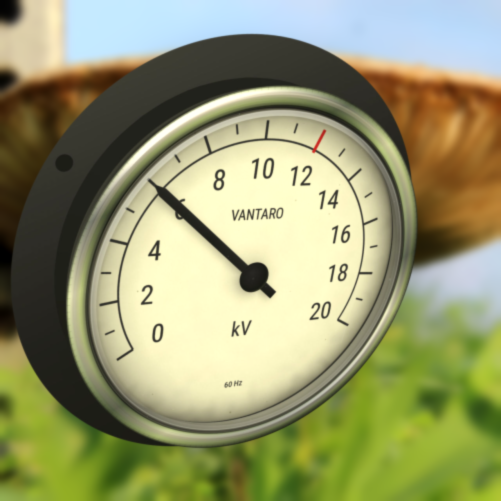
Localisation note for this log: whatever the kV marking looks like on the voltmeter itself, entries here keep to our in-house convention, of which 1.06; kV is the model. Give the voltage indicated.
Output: 6; kV
